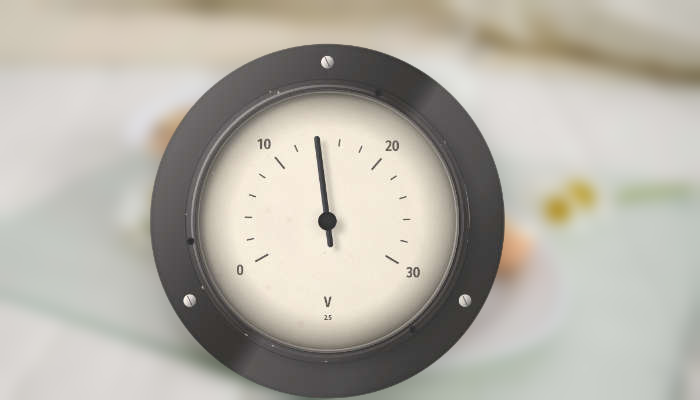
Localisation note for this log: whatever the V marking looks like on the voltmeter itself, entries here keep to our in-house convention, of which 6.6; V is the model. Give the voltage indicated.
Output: 14; V
